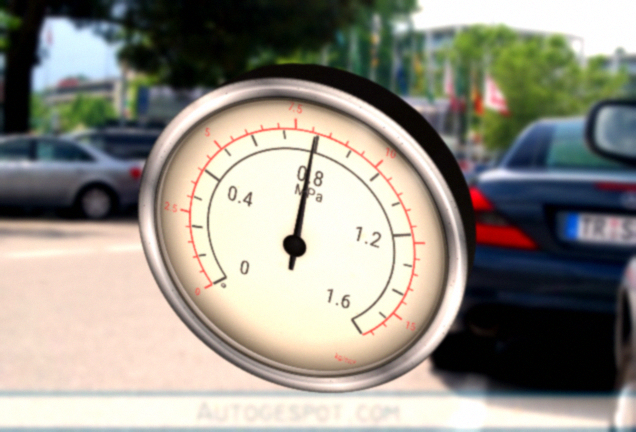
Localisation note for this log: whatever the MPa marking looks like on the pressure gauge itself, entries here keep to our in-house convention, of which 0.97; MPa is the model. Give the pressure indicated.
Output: 0.8; MPa
